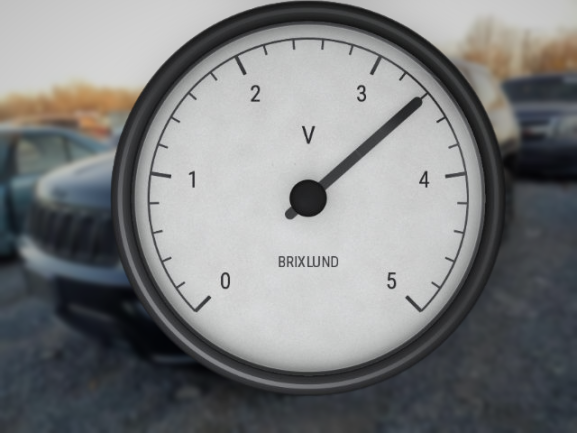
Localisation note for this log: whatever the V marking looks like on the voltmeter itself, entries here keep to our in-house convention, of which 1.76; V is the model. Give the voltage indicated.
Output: 3.4; V
